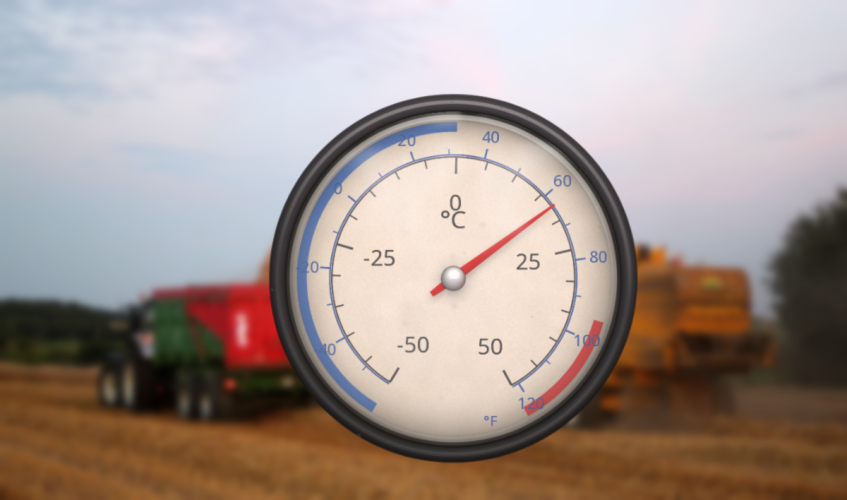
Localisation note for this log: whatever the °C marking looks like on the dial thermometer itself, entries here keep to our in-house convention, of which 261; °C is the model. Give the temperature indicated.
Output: 17.5; °C
